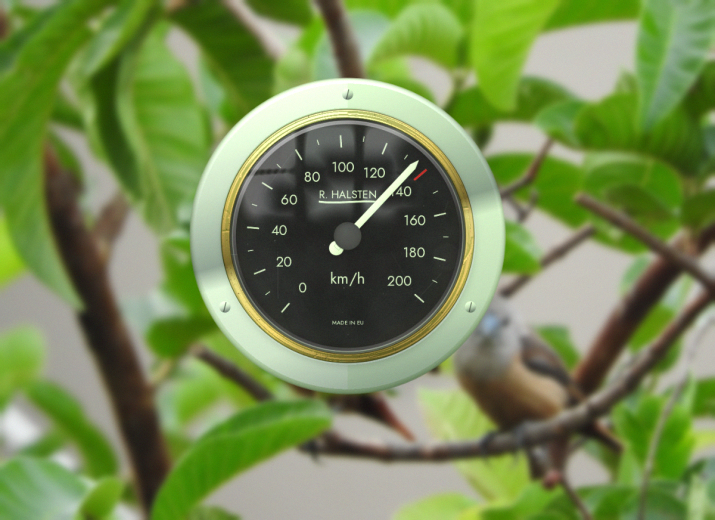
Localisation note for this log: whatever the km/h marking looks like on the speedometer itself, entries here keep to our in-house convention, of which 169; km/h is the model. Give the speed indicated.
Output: 135; km/h
